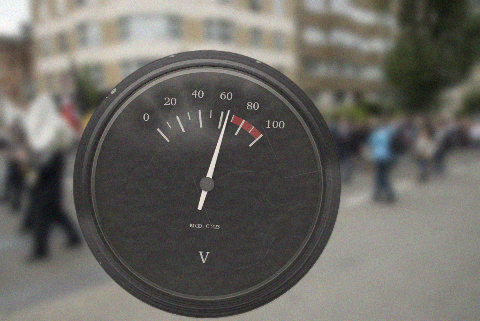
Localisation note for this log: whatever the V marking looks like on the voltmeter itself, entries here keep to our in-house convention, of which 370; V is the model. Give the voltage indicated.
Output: 65; V
